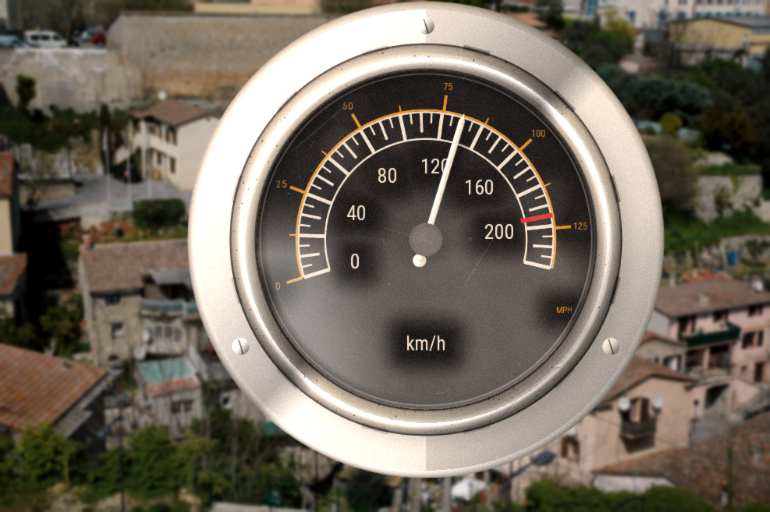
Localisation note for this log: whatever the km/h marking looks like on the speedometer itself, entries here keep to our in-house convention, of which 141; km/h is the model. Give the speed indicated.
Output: 130; km/h
